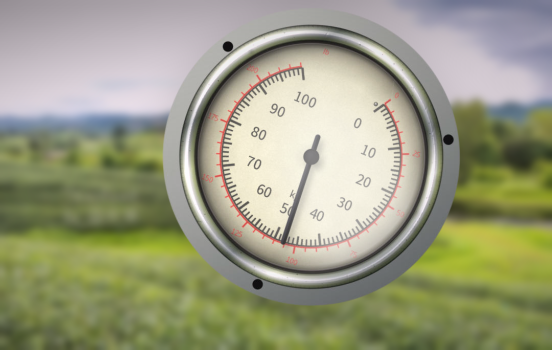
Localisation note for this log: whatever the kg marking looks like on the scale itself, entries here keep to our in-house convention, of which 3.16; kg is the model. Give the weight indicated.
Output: 48; kg
